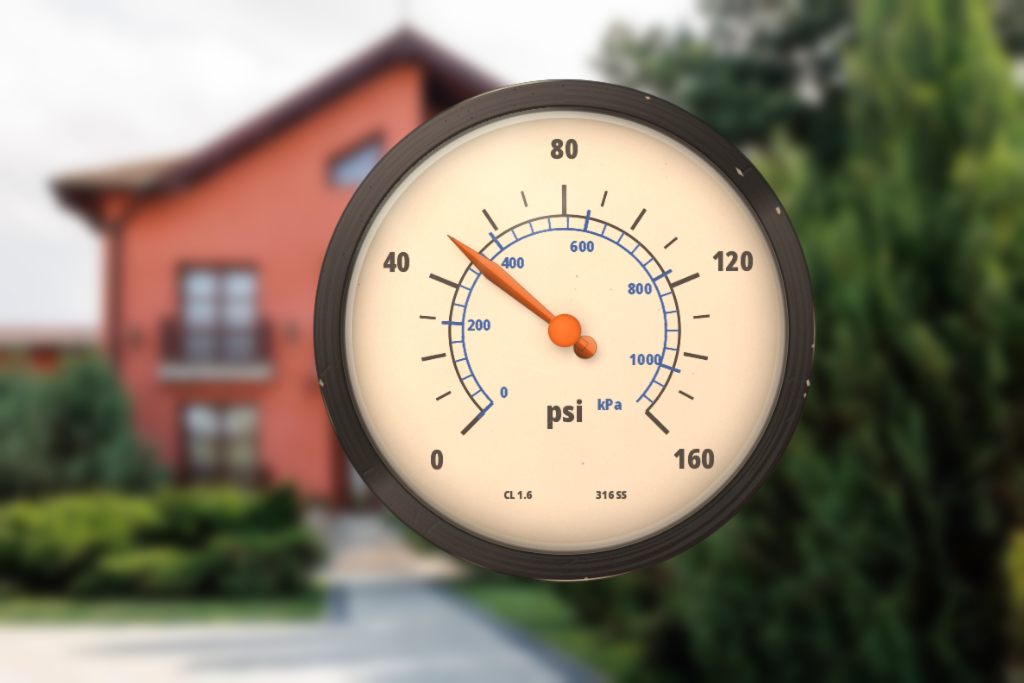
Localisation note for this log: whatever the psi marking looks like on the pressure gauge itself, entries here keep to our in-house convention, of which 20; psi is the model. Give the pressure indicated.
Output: 50; psi
